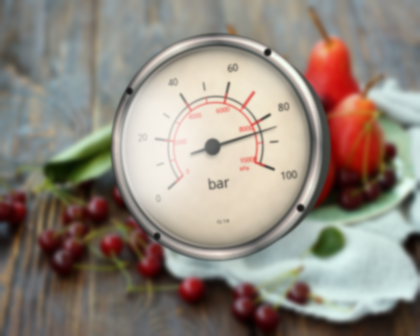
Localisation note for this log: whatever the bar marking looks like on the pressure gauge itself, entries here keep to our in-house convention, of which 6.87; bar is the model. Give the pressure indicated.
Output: 85; bar
